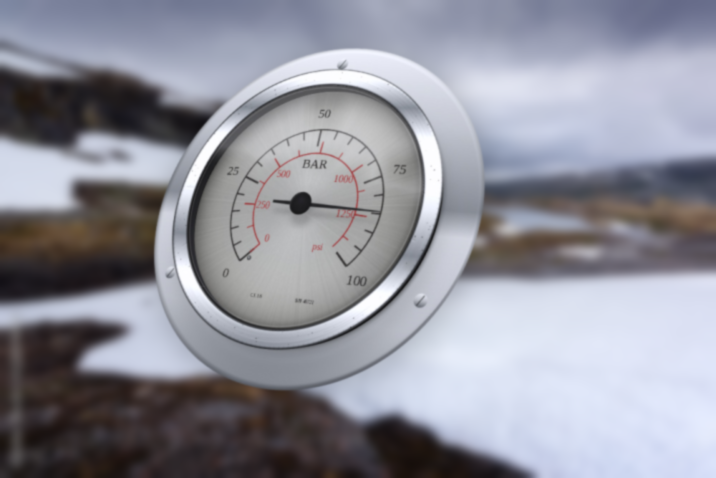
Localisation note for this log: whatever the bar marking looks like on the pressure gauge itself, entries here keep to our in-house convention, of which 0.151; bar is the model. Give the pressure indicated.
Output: 85; bar
